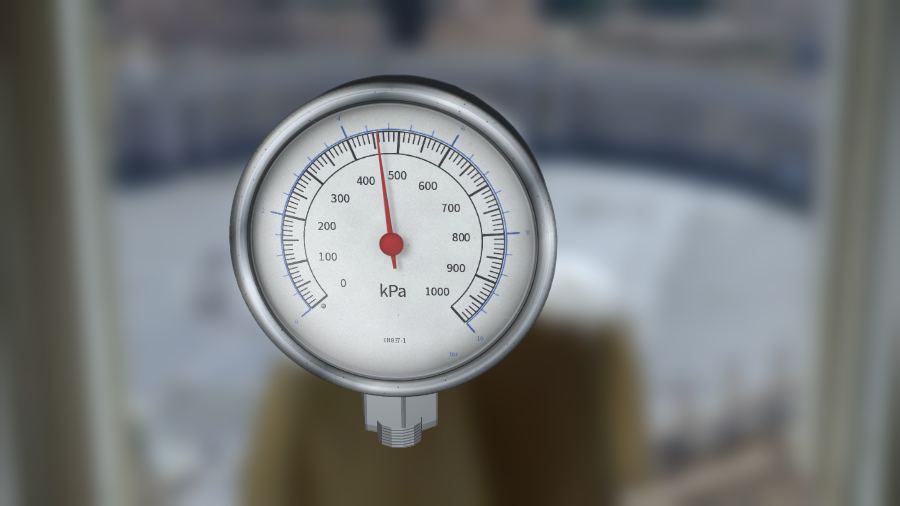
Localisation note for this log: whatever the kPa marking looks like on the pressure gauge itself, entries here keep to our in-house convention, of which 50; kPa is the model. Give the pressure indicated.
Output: 460; kPa
